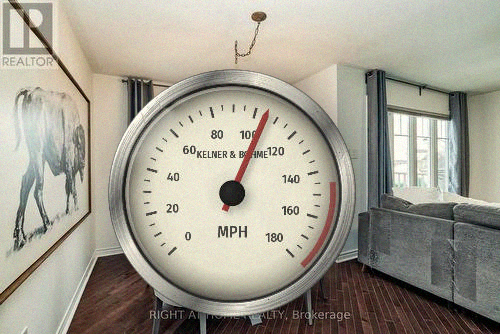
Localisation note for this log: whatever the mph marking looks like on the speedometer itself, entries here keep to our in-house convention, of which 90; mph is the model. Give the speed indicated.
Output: 105; mph
